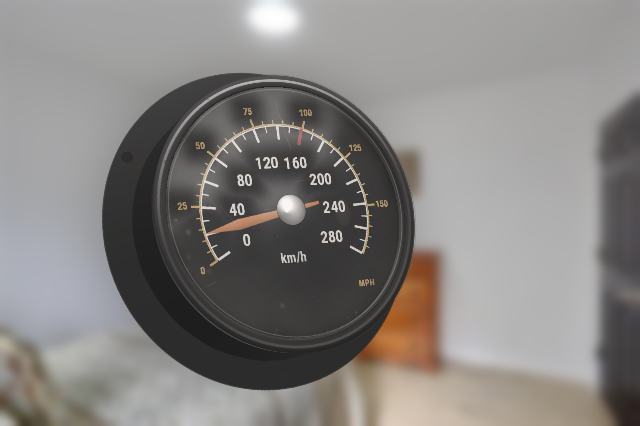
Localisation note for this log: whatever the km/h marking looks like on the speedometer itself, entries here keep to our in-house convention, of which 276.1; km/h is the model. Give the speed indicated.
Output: 20; km/h
